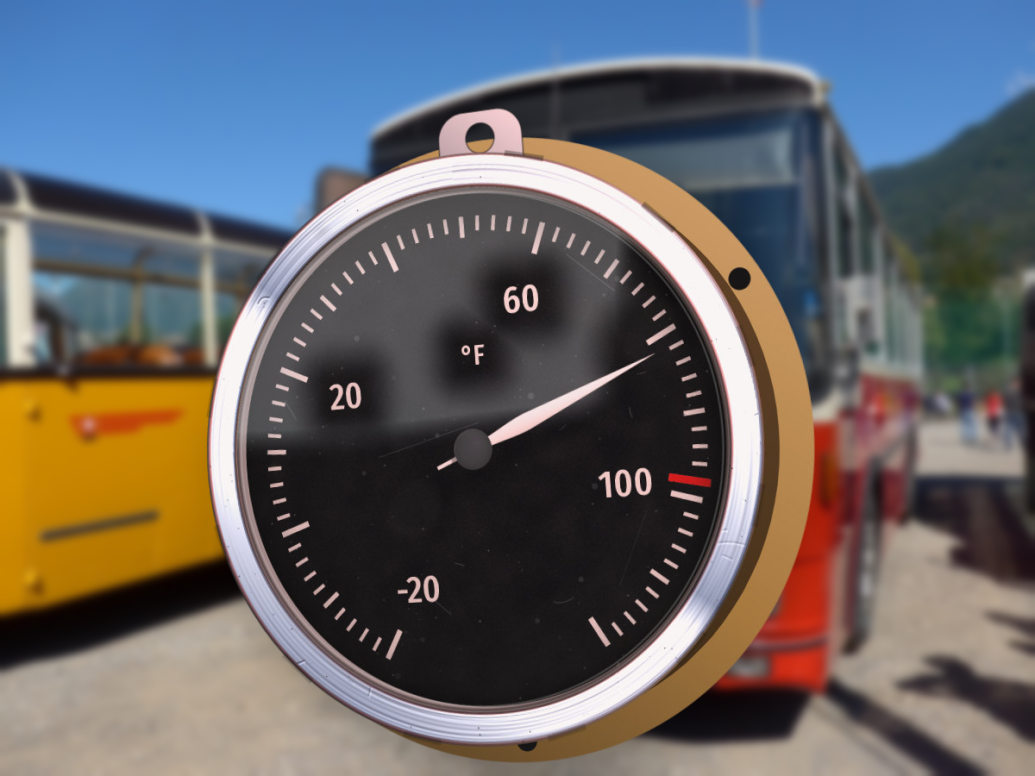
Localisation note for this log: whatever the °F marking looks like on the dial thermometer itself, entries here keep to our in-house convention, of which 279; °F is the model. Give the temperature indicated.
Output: 82; °F
